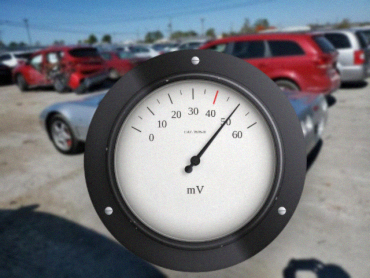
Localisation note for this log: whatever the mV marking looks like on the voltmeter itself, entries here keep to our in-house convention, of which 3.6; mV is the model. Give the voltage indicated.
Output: 50; mV
